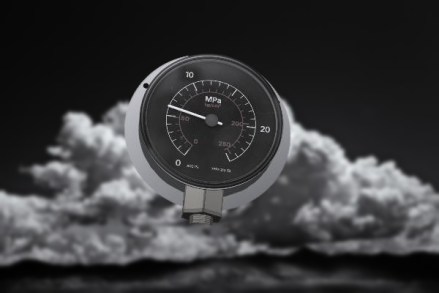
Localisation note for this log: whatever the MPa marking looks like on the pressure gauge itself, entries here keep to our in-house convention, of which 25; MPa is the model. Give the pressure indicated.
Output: 6; MPa
